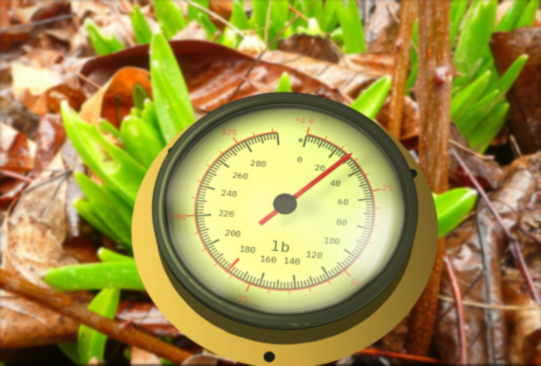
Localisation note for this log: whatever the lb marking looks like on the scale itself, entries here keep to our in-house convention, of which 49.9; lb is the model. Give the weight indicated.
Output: 30; lb
